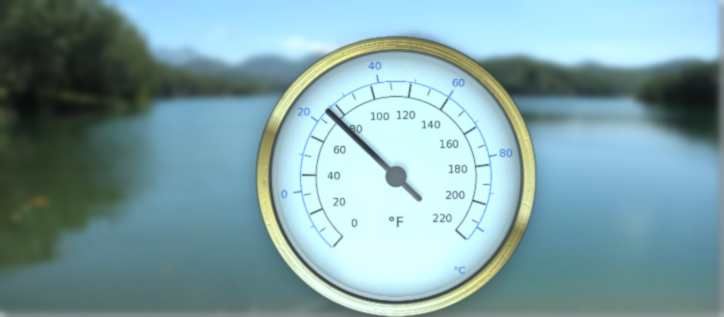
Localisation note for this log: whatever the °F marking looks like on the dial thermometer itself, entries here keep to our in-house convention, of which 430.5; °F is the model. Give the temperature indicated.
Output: 75; °F
